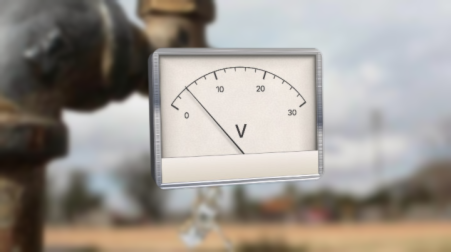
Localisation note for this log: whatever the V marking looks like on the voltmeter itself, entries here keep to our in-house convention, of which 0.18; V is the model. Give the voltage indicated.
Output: 4; V
